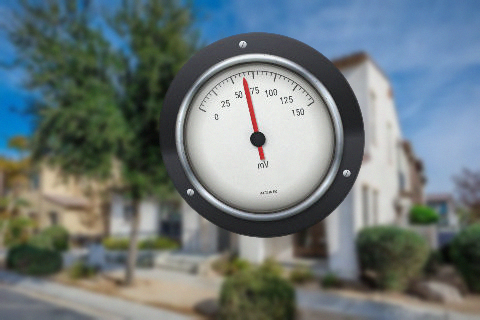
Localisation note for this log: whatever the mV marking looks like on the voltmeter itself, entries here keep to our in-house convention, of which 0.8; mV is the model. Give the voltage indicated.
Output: 65; mV
